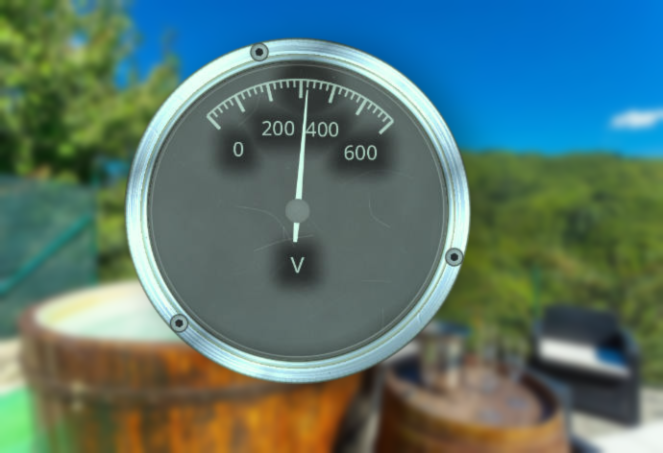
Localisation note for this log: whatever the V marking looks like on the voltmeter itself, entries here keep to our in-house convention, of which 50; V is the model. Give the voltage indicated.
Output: 320; V
